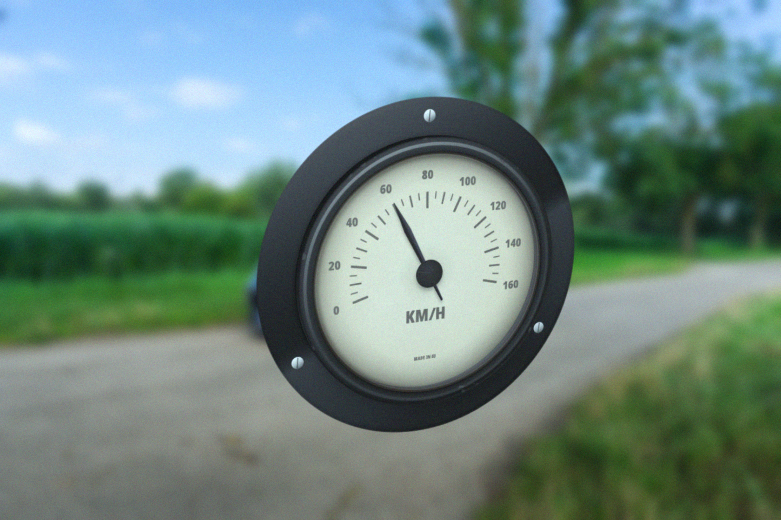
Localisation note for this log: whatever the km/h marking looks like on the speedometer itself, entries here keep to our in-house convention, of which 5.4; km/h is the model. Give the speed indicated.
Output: 60; km/h
